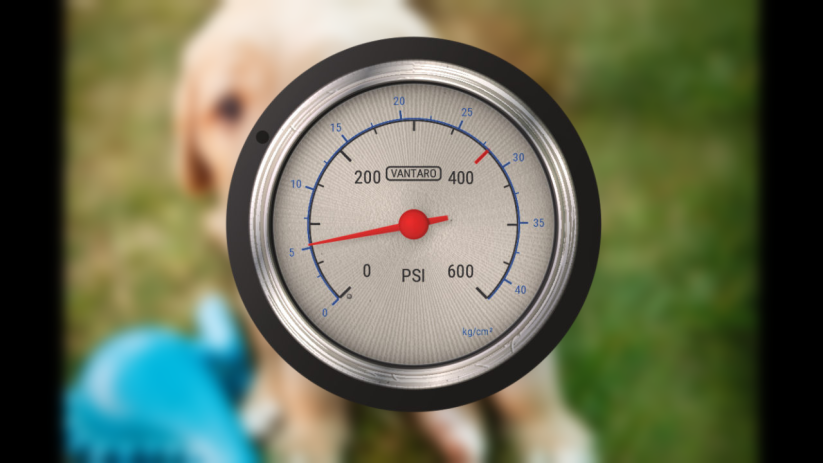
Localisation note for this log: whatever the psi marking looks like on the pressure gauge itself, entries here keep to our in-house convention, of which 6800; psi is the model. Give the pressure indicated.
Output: 75; psi
